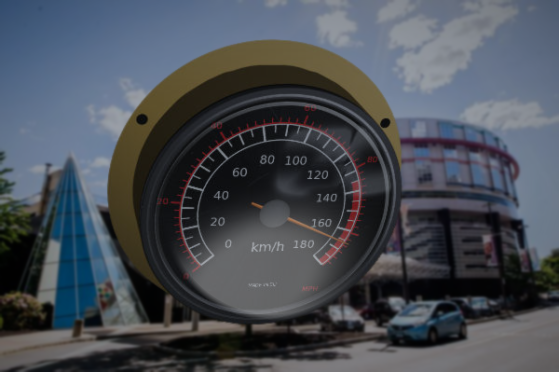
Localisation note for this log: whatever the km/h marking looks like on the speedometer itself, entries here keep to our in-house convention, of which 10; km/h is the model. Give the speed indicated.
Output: 165; km/h
